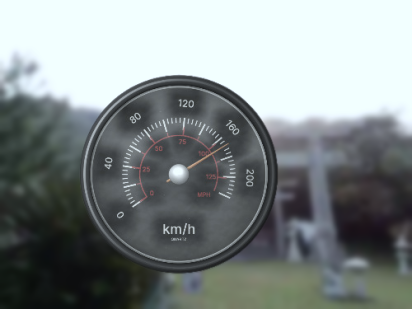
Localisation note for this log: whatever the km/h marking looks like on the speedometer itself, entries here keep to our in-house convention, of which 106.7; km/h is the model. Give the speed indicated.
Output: 168; km/h
